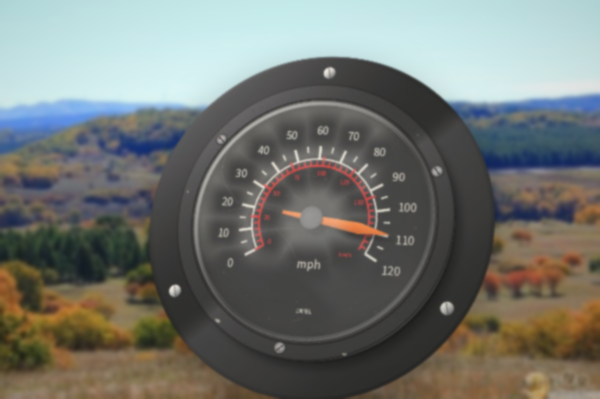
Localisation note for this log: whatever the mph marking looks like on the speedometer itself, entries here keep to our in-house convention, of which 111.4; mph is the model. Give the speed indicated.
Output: 110; mph
